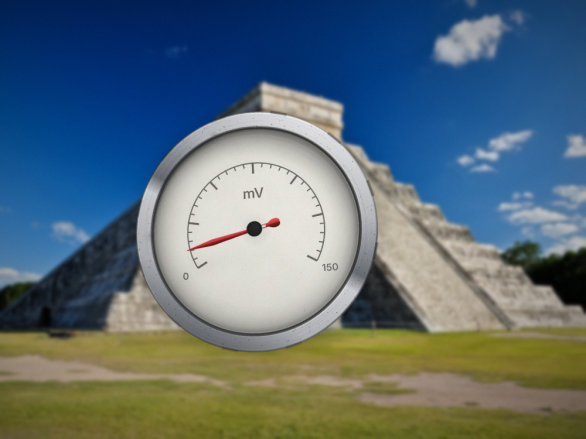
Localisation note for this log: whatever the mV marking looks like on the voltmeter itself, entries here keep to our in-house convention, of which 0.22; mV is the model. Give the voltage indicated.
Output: 10; mV
